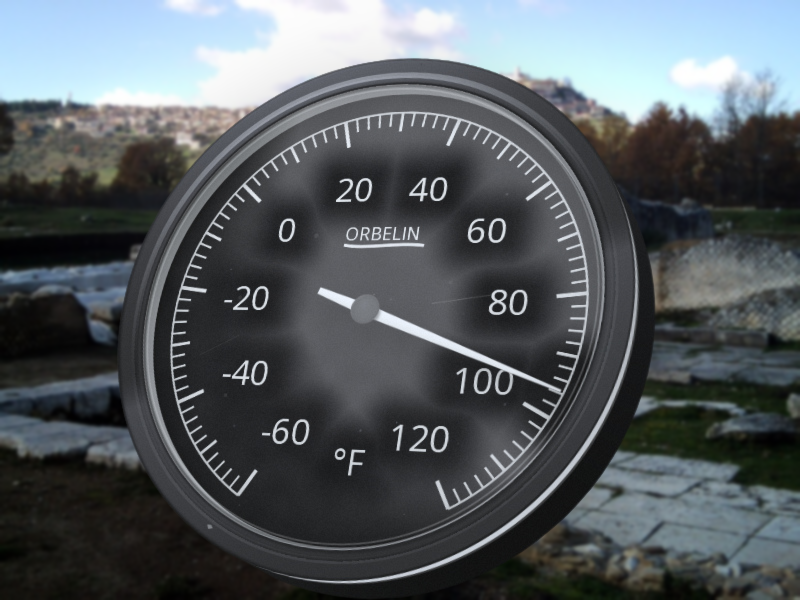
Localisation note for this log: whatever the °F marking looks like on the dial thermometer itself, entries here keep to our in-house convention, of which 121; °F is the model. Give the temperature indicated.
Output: 96; °F
